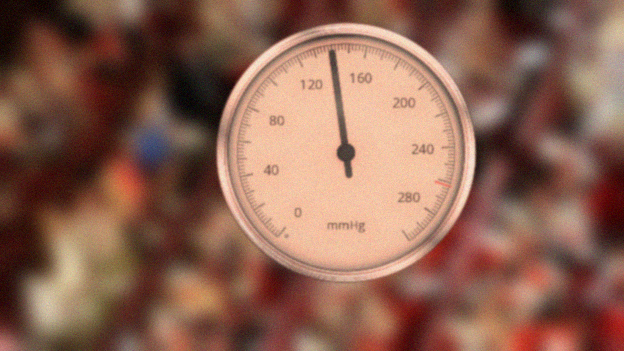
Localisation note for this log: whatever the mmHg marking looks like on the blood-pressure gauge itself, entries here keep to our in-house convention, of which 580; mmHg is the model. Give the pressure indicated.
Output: 140; mmHg
